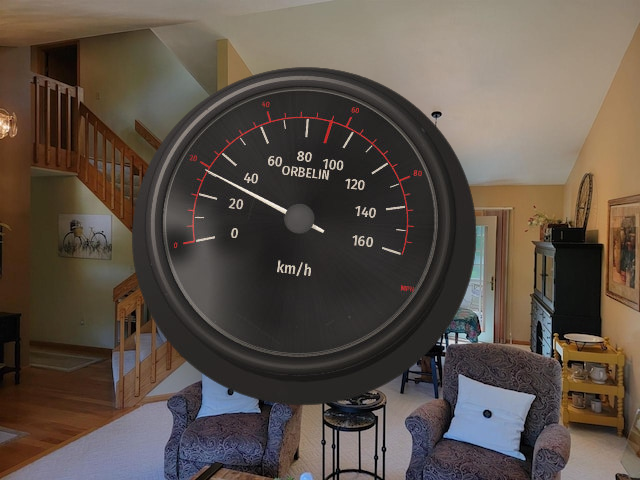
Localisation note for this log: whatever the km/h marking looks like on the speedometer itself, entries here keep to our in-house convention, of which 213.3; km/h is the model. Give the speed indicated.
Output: 30; km/h
